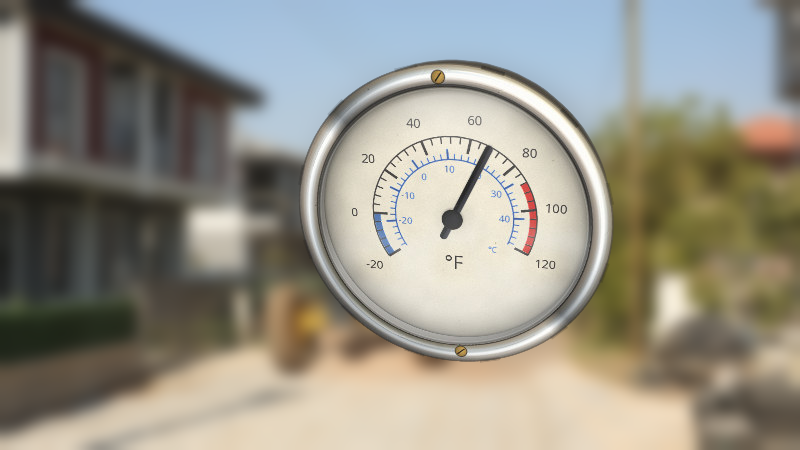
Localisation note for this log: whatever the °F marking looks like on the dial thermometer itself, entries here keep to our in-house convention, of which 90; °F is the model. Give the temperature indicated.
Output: 68; °F
